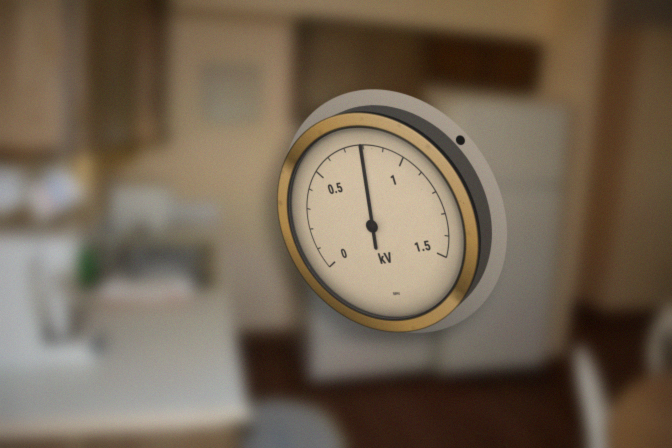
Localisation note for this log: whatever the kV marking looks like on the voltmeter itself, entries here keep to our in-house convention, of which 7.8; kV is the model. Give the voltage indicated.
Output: 0.8; kV
